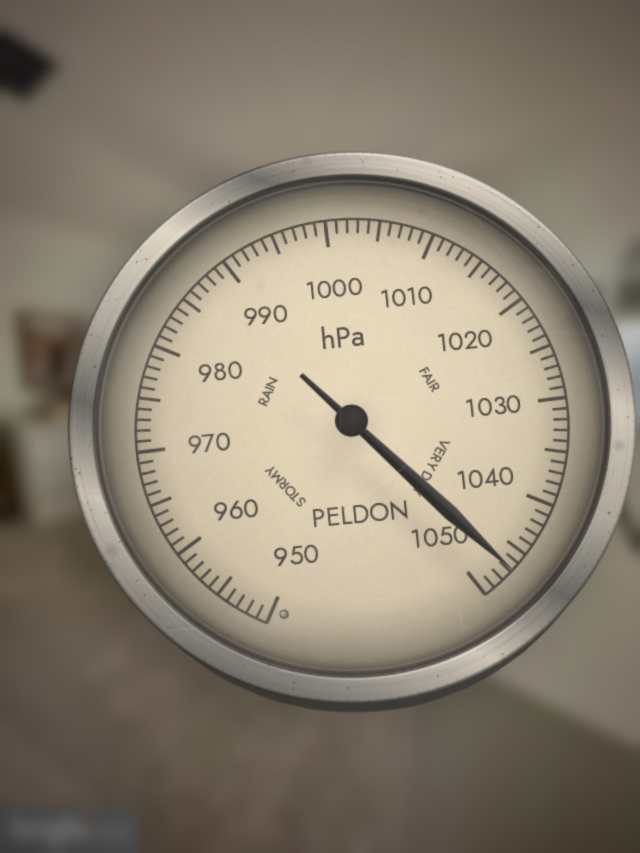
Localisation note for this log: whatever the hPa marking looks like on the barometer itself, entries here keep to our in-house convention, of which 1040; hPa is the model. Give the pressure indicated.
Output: 1047; hPa
